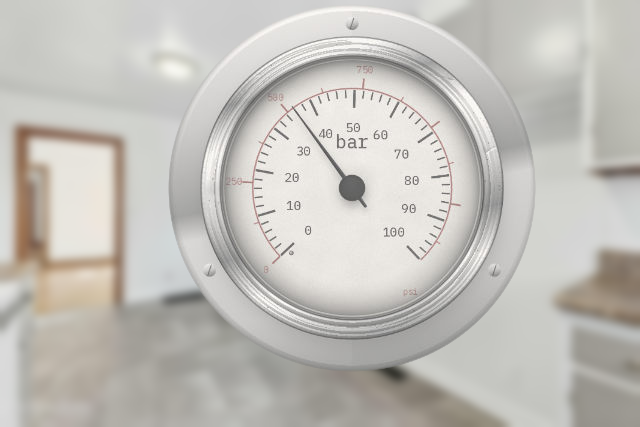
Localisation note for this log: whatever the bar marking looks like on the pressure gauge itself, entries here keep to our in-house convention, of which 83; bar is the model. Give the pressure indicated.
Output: 36; bar
